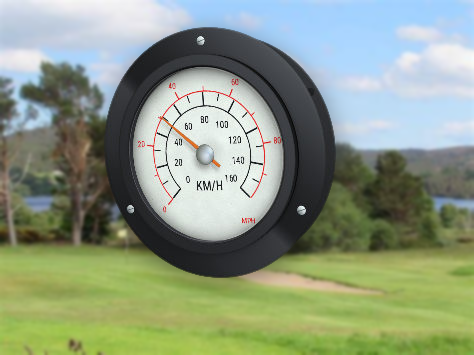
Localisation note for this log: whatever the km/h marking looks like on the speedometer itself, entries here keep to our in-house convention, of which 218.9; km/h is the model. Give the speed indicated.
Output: 50; km/h
